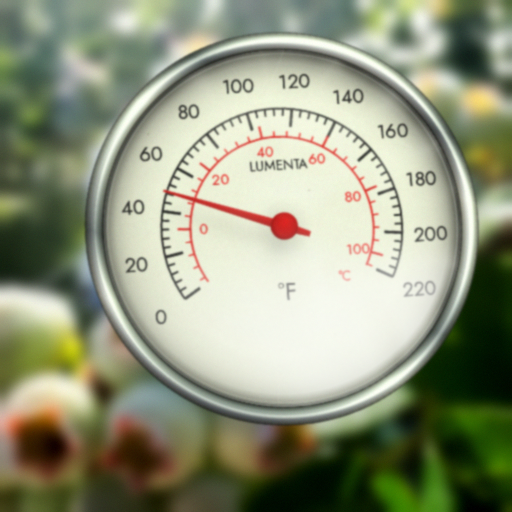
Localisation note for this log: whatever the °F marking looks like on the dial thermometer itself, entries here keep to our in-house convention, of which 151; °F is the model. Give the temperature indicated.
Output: 48; °F
